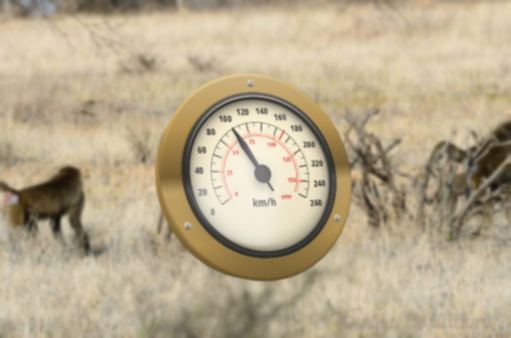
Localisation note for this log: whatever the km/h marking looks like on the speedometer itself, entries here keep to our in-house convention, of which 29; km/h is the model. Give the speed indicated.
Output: 100; km/h
